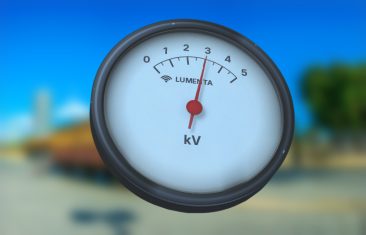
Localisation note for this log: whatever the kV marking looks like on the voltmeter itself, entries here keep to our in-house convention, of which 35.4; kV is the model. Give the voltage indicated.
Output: 3; kV
